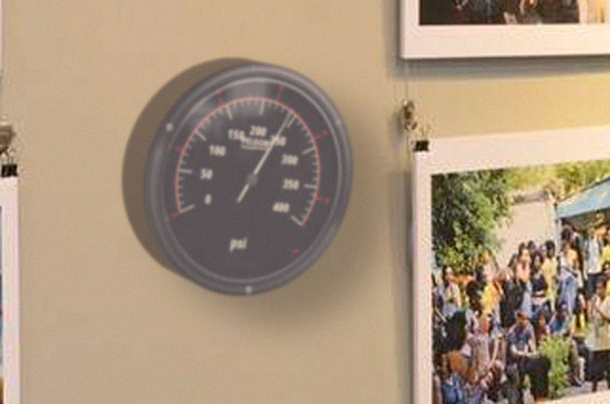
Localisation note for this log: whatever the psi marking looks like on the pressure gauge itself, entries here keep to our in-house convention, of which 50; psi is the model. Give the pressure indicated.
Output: 240; psi
